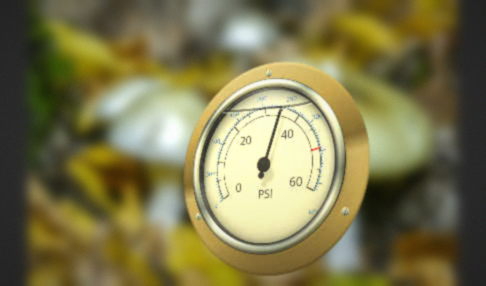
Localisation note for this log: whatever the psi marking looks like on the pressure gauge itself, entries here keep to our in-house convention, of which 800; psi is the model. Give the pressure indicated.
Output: 35; psi
